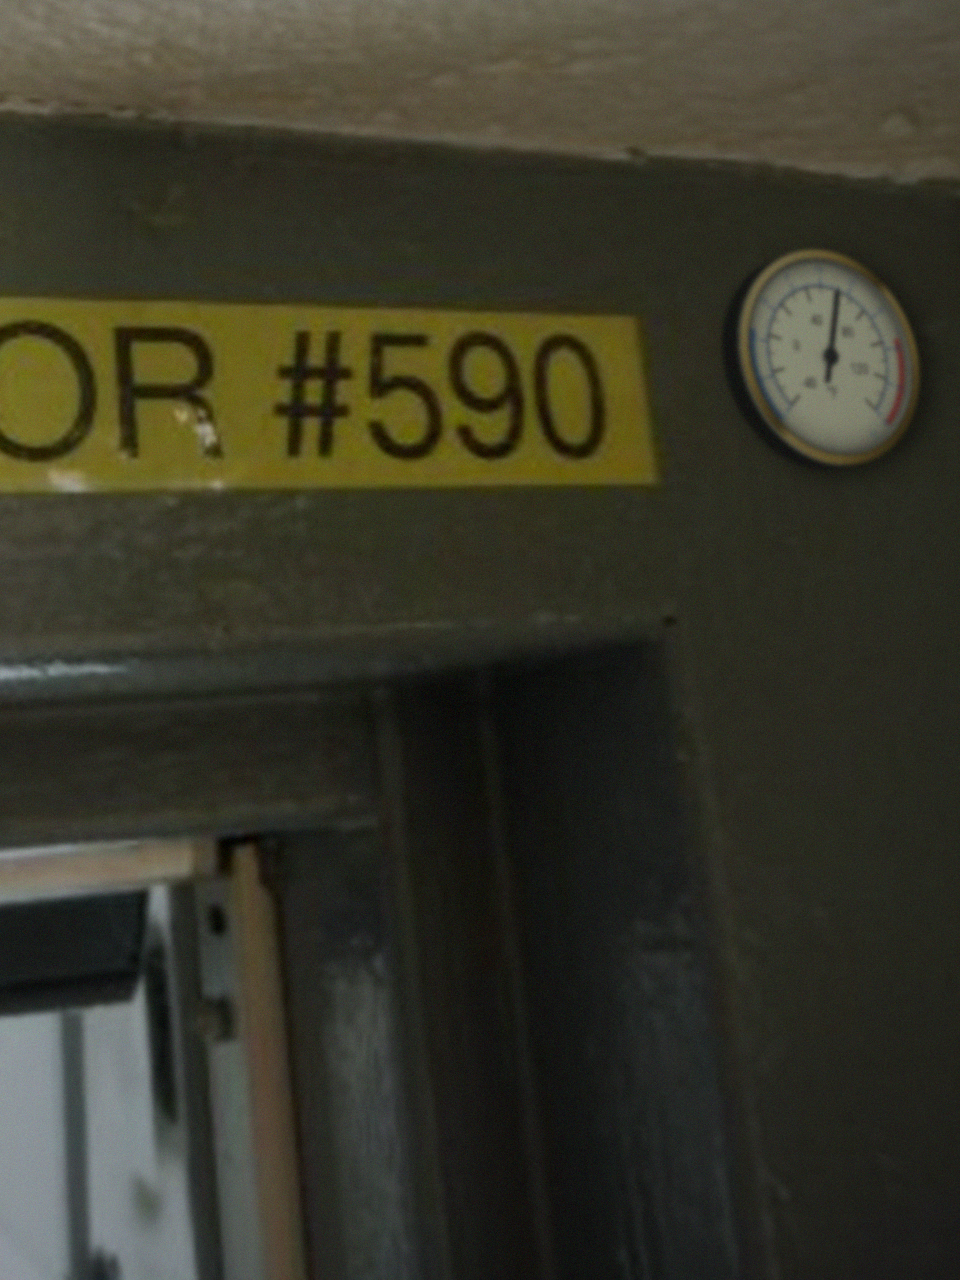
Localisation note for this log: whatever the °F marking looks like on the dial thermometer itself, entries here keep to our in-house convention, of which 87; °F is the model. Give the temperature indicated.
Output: 60; °F
